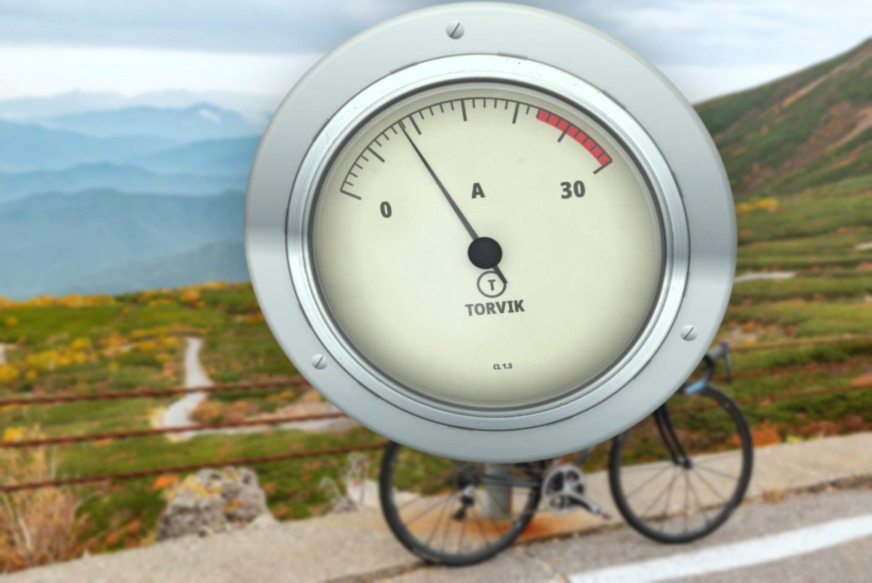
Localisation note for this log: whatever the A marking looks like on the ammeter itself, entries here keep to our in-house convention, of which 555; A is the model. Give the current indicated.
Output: 9; A
